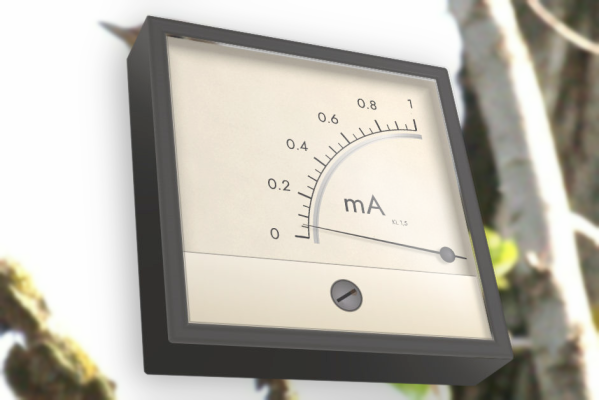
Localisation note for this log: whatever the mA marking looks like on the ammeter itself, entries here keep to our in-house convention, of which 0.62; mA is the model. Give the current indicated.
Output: 0.05; mA
